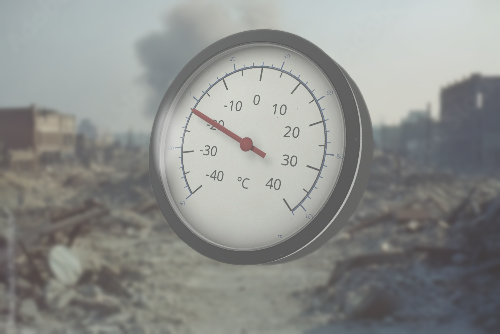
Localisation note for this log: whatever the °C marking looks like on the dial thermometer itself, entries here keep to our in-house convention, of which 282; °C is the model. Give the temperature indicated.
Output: -20; °C
